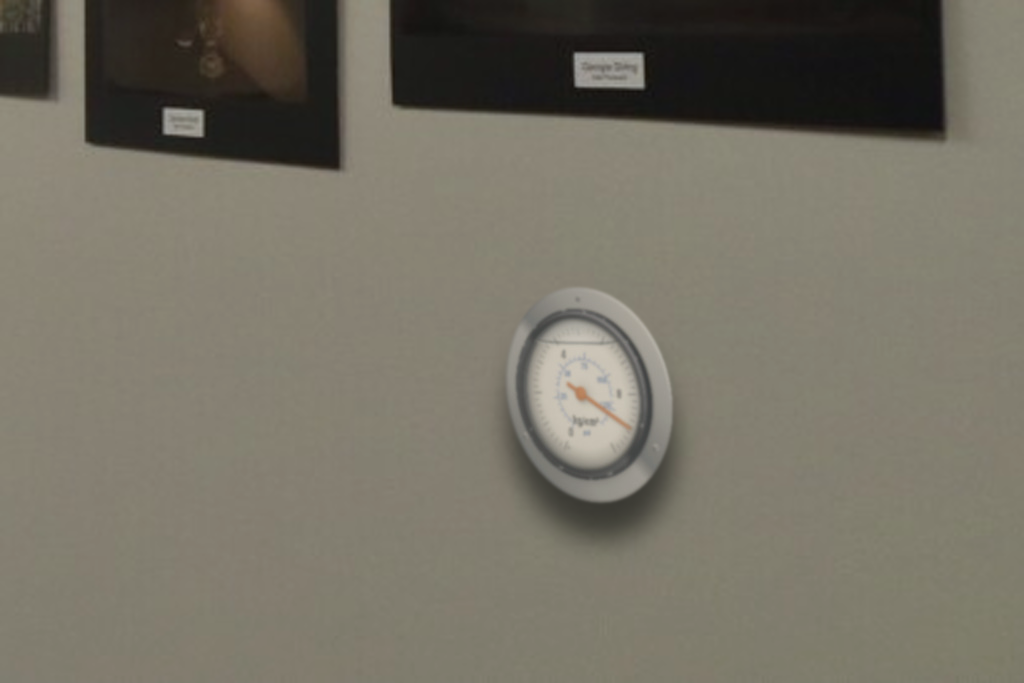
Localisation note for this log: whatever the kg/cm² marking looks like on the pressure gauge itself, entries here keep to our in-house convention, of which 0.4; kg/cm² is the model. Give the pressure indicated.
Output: 9; kg/cm²
